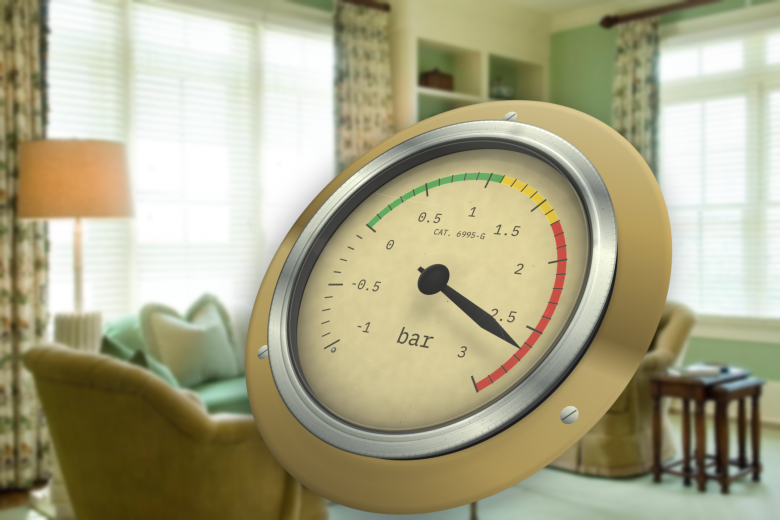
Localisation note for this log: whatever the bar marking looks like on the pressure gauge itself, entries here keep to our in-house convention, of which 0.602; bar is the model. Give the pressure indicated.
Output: 2.65; bar
